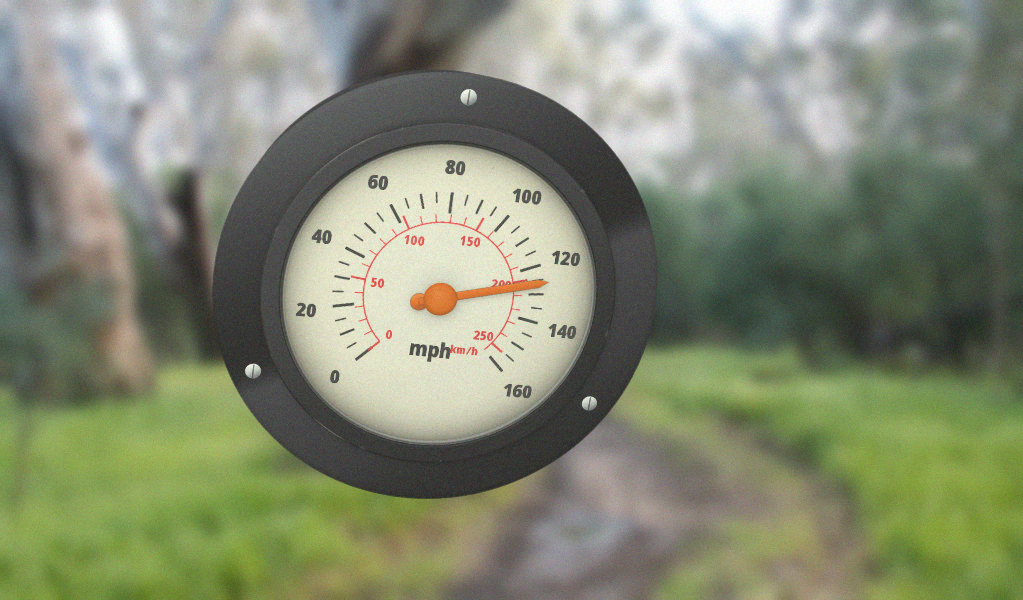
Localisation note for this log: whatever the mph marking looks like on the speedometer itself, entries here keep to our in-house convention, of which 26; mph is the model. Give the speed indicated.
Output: 125; mph
